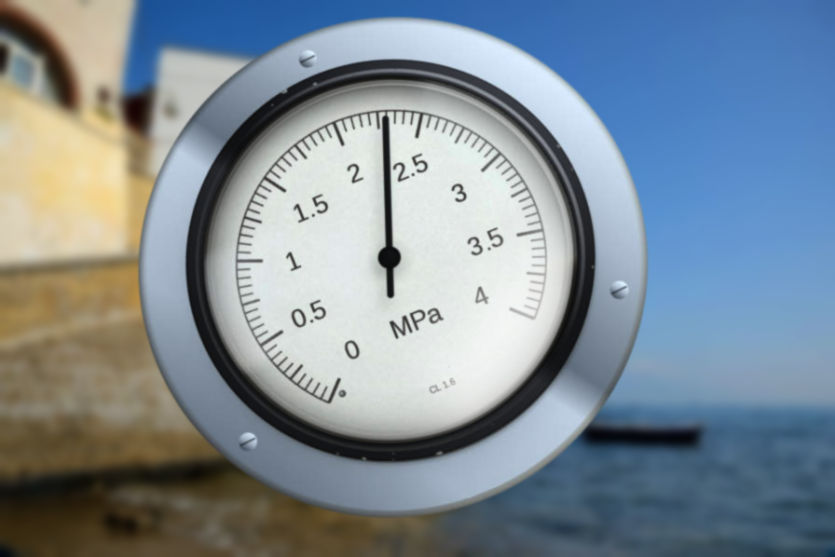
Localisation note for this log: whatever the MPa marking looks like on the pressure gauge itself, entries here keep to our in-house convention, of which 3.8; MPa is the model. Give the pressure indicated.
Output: 2.3; MPa
